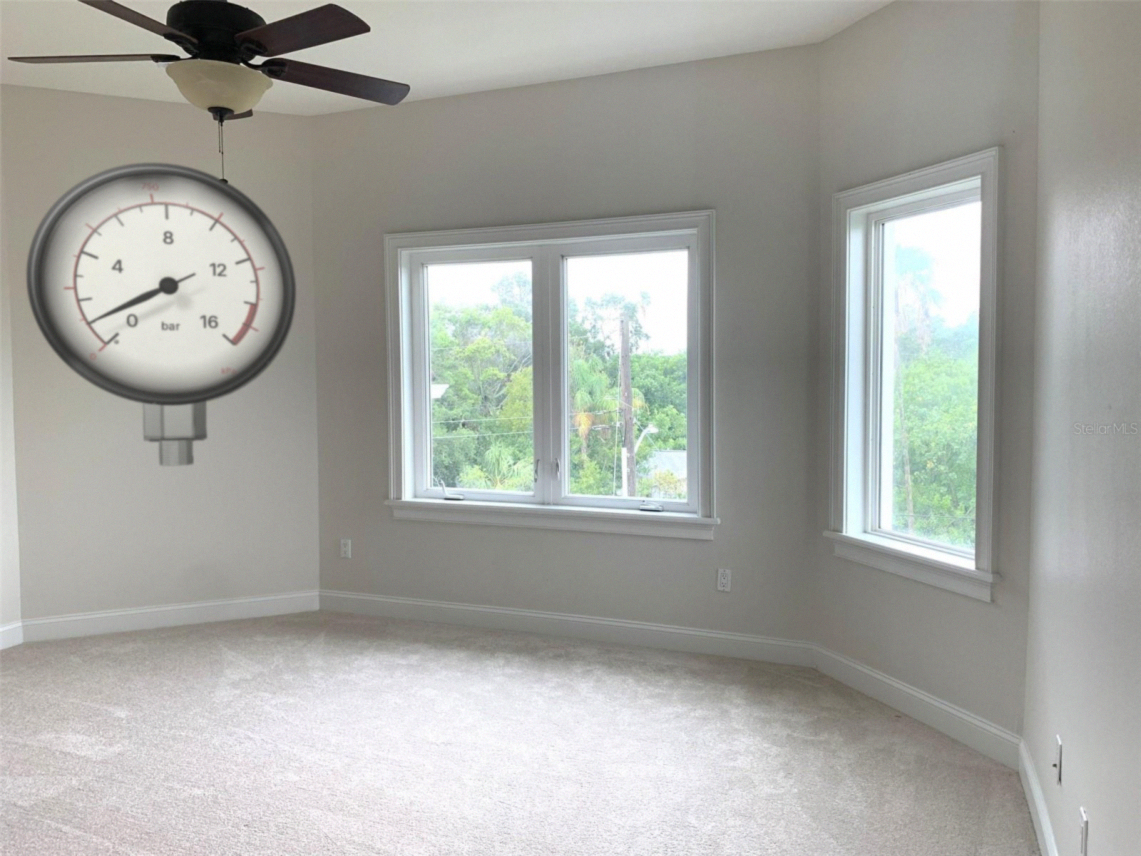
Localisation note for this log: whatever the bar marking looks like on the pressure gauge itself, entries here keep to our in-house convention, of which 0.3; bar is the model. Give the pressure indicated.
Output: 1; bar
